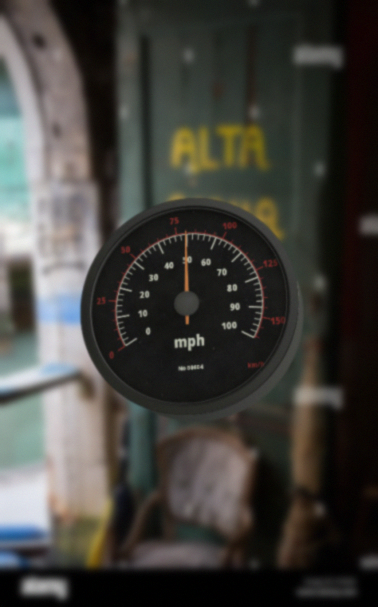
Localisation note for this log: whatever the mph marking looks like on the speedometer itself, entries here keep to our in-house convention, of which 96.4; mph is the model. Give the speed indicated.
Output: 50; mph
